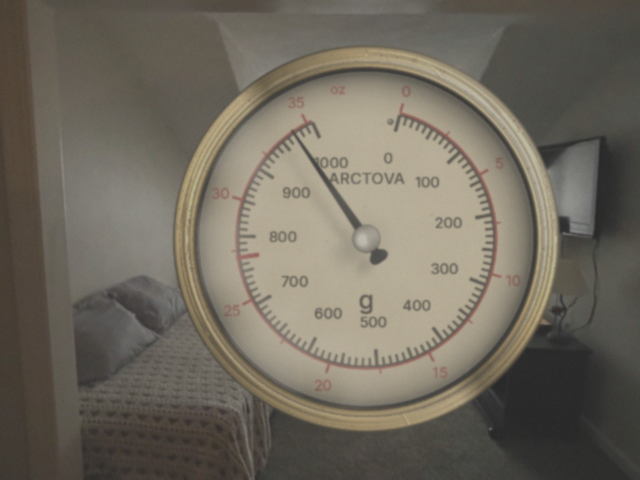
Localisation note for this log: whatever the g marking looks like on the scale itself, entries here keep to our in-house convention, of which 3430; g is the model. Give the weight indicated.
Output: 970; g
